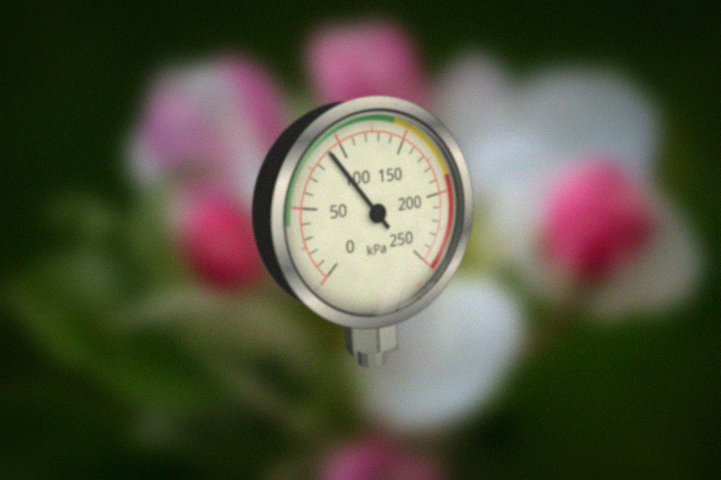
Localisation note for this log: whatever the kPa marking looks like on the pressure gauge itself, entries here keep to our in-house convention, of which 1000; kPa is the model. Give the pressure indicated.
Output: 90; kPa
